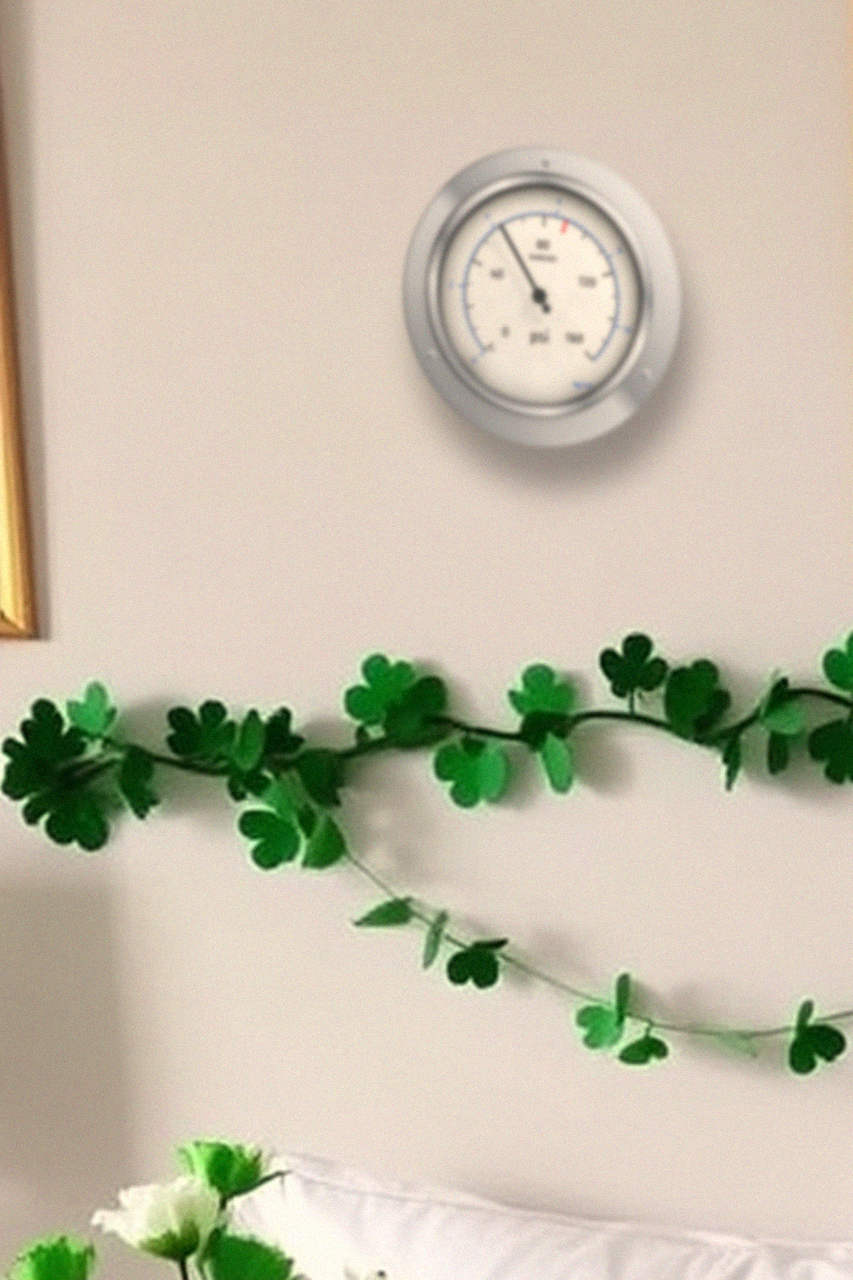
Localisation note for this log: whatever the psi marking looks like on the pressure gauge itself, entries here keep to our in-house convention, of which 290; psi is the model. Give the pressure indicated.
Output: 60; psi
